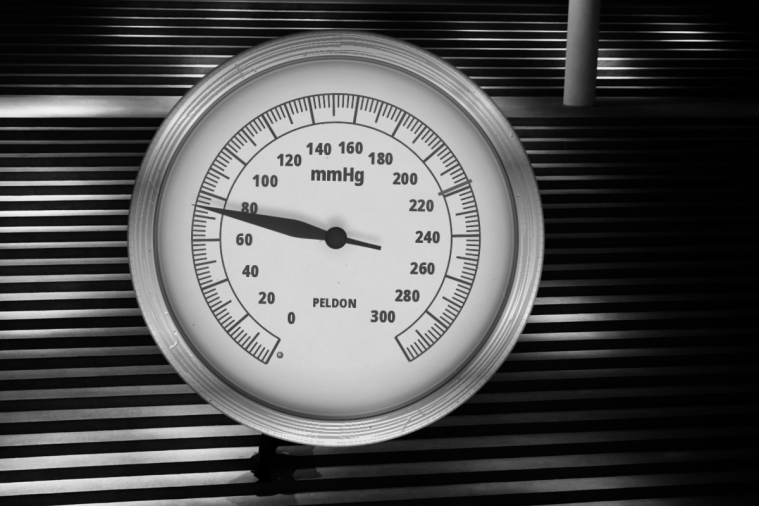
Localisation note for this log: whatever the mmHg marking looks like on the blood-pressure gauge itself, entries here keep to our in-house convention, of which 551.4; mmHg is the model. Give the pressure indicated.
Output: 74; mmHg
